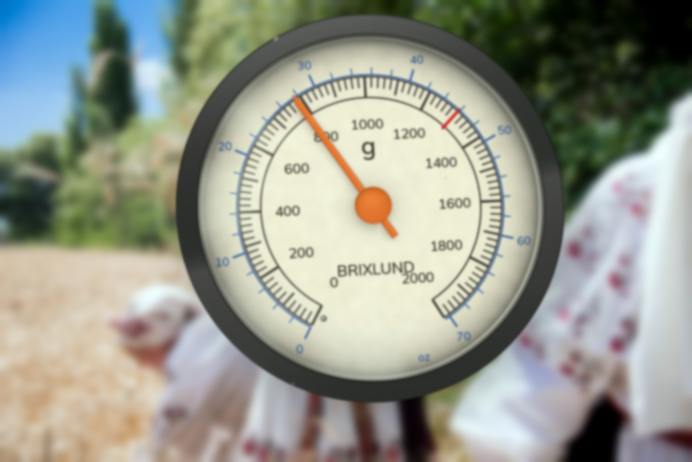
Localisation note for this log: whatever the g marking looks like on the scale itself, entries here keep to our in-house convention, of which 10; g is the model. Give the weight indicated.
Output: 780; g
